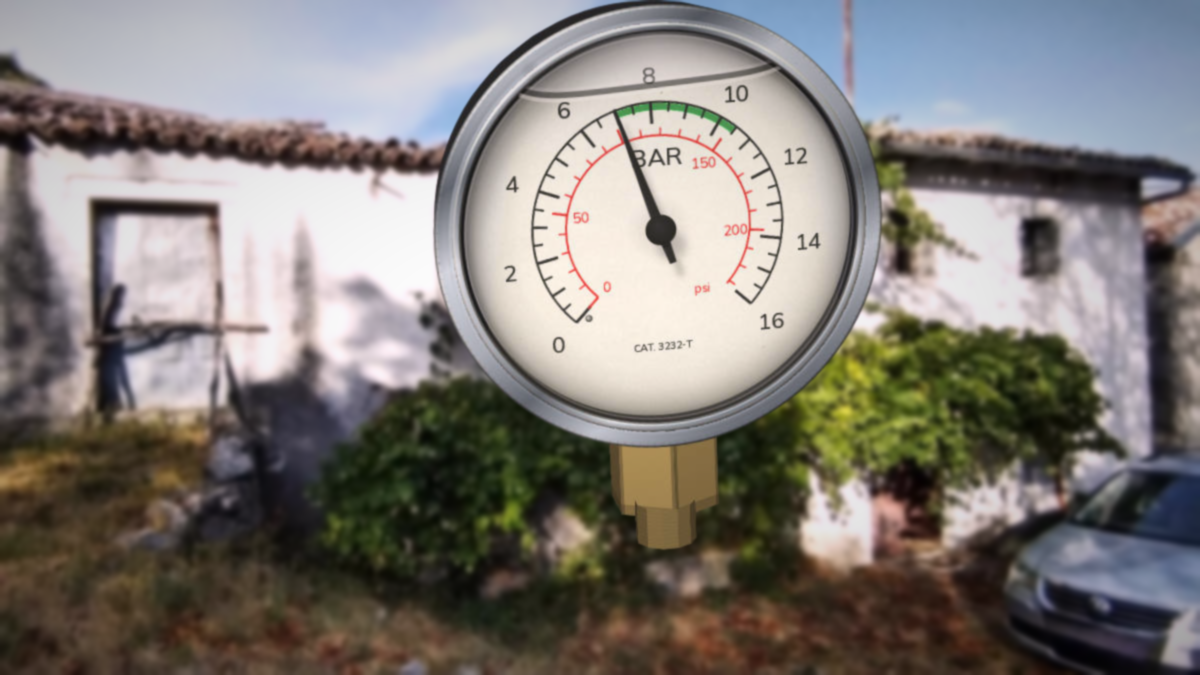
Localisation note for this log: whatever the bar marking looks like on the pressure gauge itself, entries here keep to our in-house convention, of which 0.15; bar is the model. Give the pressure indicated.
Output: 7; bar
